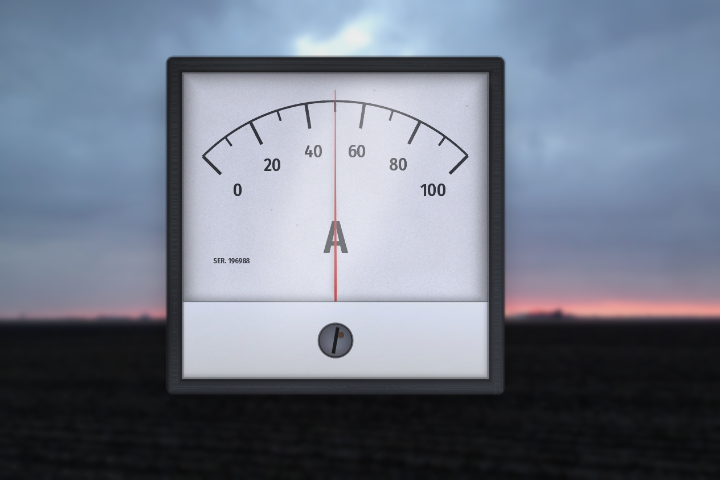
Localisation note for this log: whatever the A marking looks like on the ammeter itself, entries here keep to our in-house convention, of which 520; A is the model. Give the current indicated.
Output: 50; A
